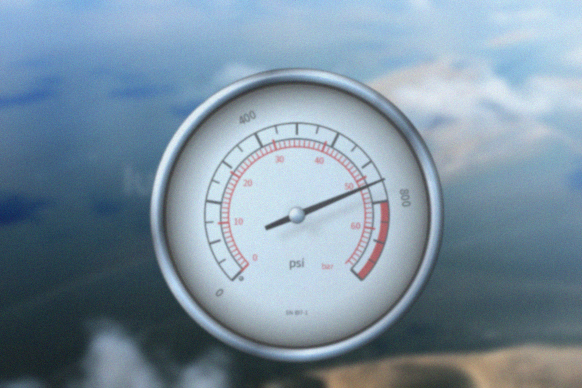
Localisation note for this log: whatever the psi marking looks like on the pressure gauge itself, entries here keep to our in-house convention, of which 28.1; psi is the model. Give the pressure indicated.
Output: 750; psi
